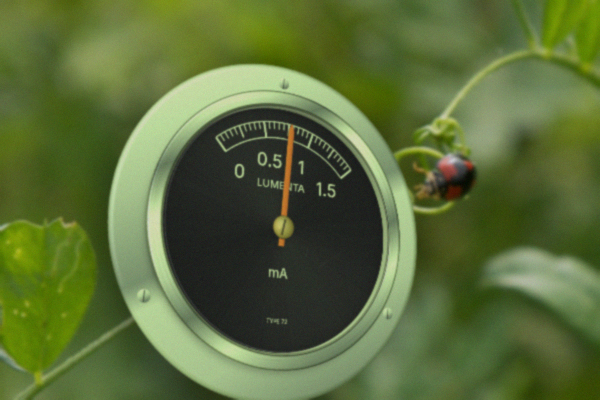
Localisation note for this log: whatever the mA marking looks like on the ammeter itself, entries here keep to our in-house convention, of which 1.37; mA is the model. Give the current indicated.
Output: 0.75; mA
